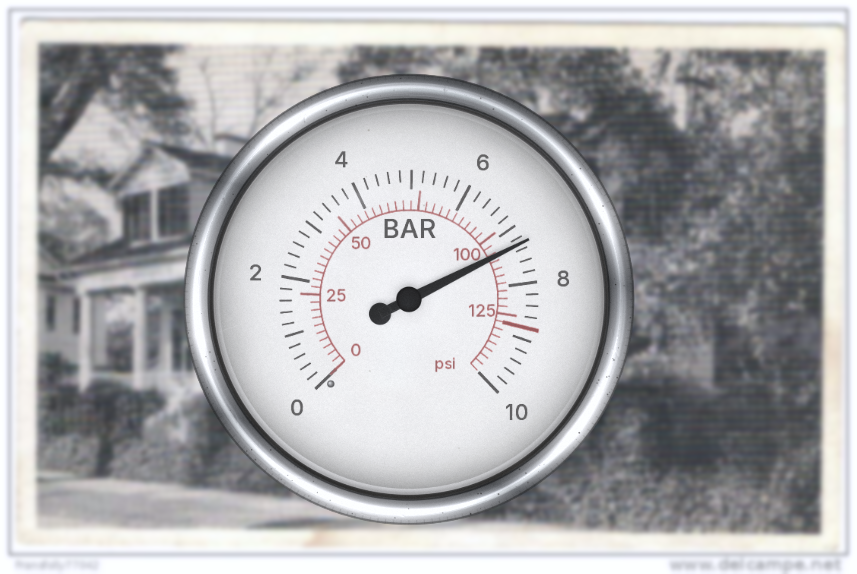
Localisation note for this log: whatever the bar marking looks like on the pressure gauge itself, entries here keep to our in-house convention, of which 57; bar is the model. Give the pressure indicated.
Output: 7.3; bar
